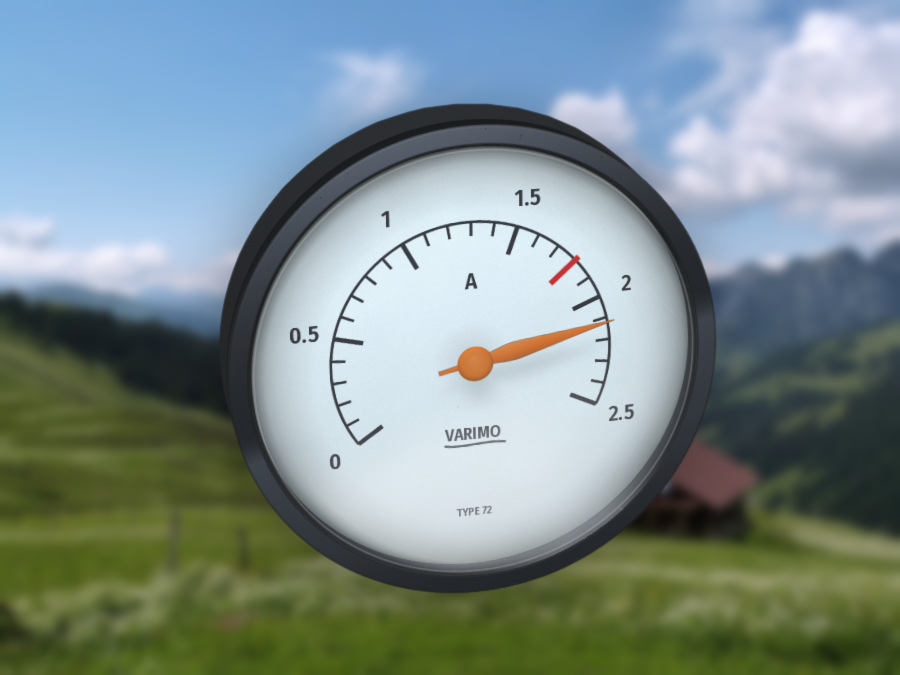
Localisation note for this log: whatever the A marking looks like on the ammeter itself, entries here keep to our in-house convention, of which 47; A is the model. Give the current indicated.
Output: 2.1; A
